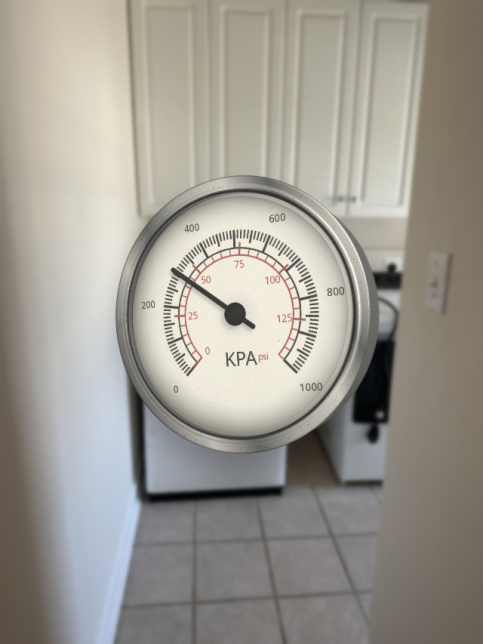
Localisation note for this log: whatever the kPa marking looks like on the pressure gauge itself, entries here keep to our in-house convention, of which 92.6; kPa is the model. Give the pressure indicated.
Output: 300; kPa
